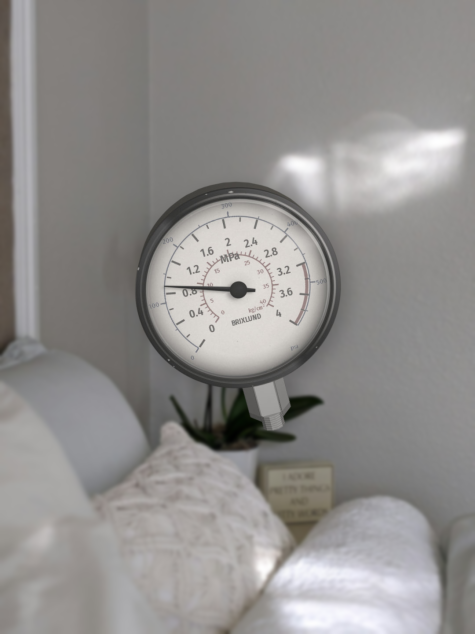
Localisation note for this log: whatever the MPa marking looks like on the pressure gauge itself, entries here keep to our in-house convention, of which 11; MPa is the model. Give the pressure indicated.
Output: 0.9; MPa
